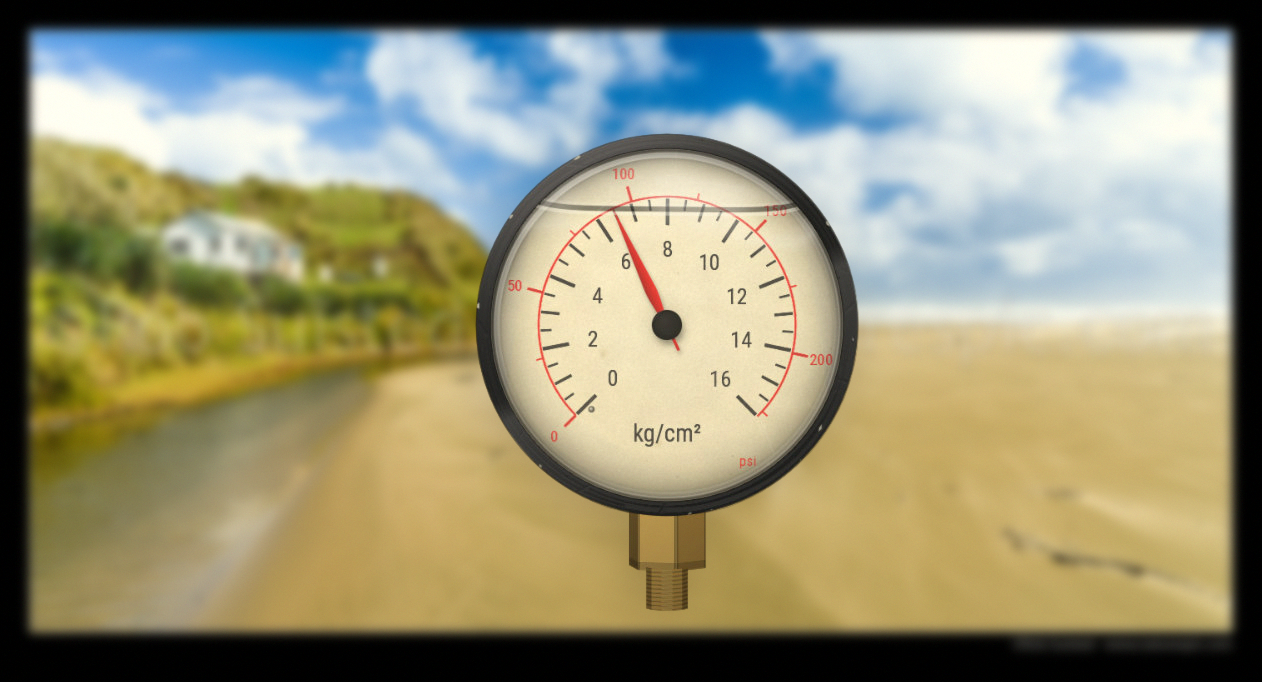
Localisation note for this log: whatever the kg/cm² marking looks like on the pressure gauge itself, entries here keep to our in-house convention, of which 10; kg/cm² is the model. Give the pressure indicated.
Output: 6.5; kg/cm²
